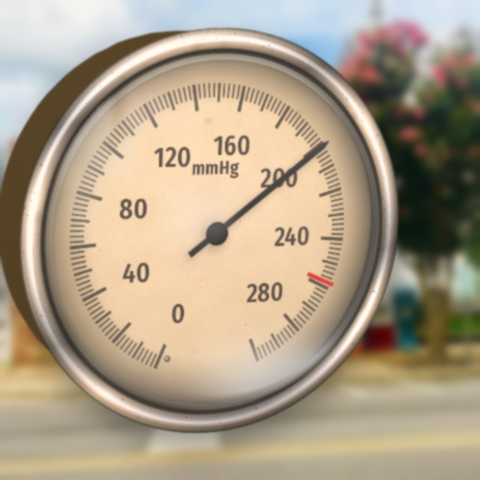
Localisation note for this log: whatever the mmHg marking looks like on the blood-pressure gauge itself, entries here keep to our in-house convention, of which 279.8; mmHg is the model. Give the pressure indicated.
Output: 200; mmHg
